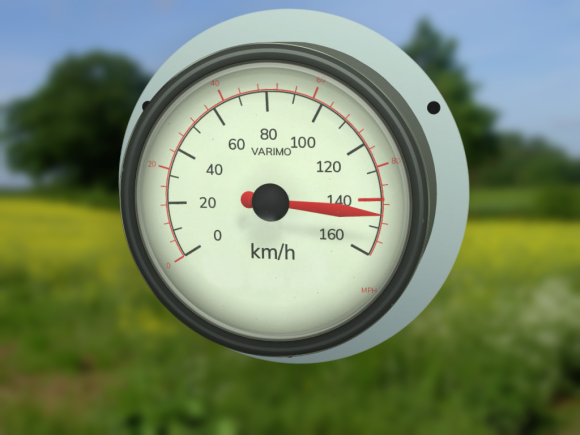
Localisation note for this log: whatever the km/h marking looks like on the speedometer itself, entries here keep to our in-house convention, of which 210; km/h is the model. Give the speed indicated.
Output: 145; km/h
